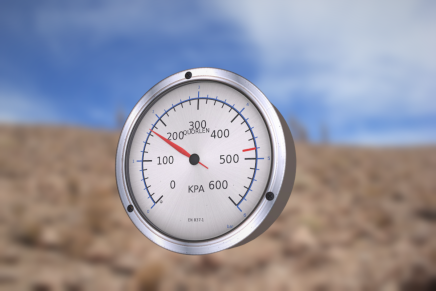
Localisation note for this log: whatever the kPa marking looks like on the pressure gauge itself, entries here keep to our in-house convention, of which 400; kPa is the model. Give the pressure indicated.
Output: 170; kPa
